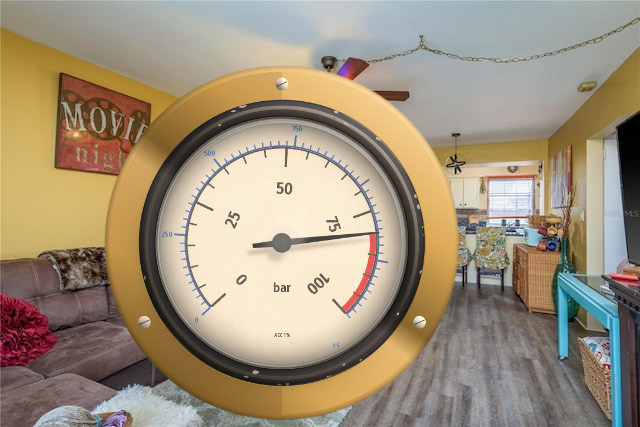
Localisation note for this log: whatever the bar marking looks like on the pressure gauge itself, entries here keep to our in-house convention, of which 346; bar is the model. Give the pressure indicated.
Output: 80; bar
